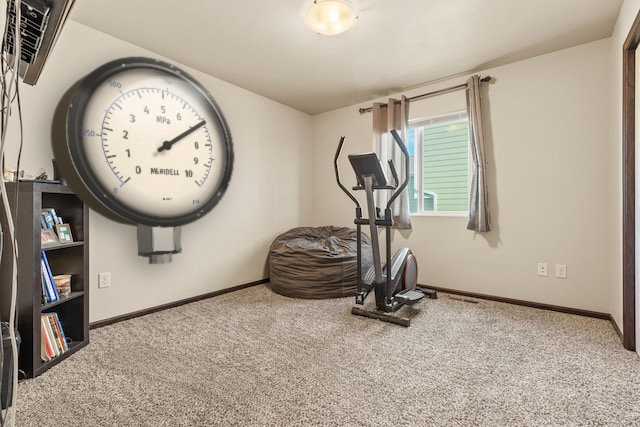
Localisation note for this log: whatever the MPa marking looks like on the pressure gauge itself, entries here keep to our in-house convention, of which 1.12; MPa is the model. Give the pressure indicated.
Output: 7; MPa
